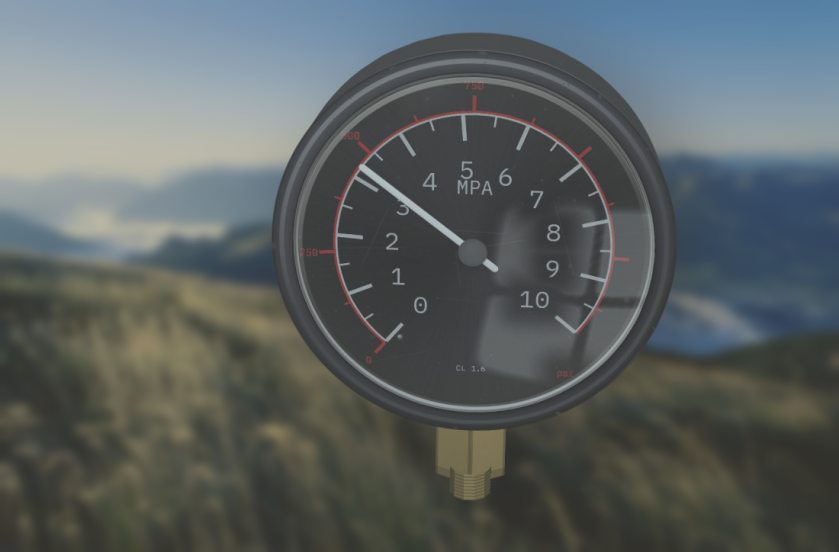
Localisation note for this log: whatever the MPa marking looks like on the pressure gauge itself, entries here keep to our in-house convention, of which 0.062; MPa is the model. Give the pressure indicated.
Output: 3.25; MPa
